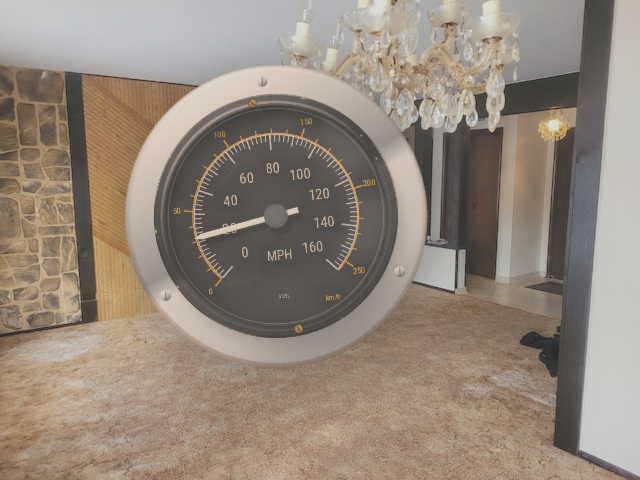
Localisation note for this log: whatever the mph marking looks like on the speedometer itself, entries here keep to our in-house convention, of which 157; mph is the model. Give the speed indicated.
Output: 20; mph
